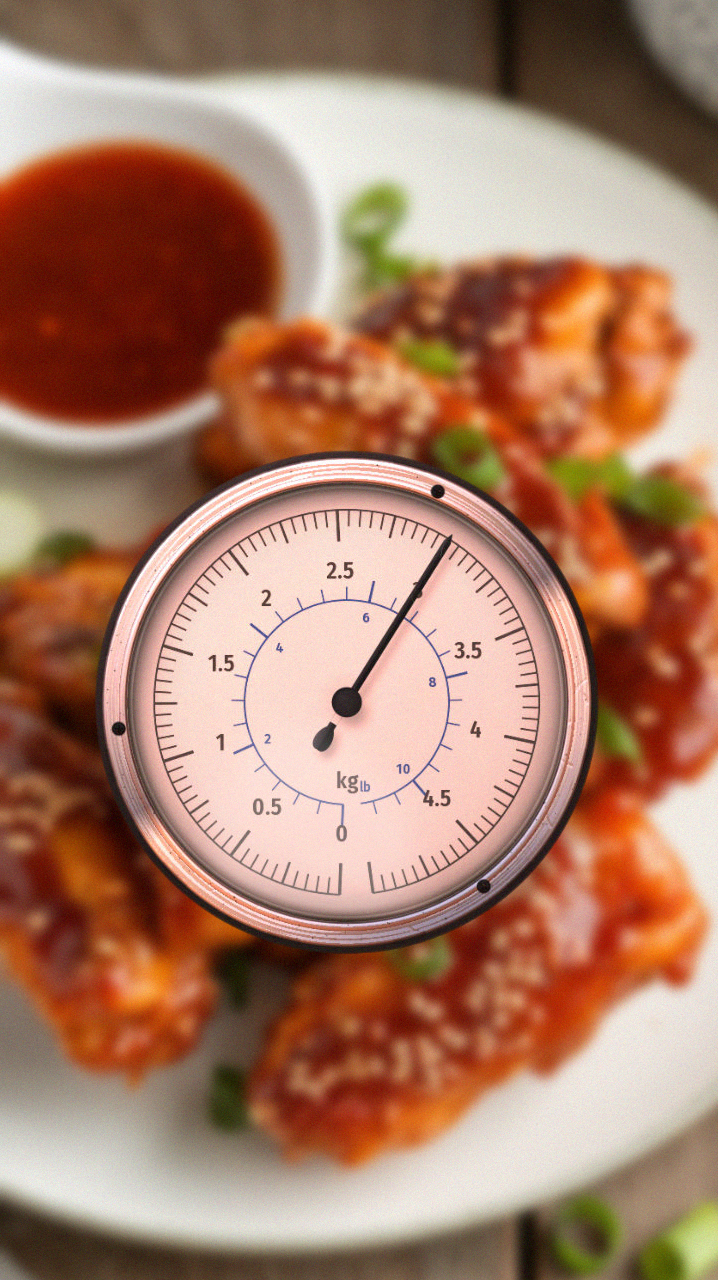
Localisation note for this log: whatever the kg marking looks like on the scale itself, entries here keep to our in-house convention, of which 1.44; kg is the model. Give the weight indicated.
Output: 3; kg
